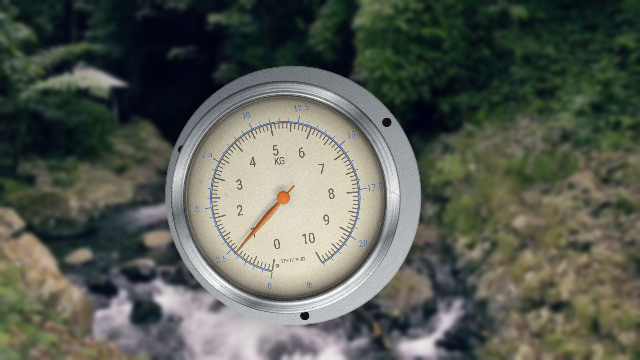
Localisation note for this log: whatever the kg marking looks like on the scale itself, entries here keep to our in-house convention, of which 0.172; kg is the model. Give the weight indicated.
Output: 1; kg
